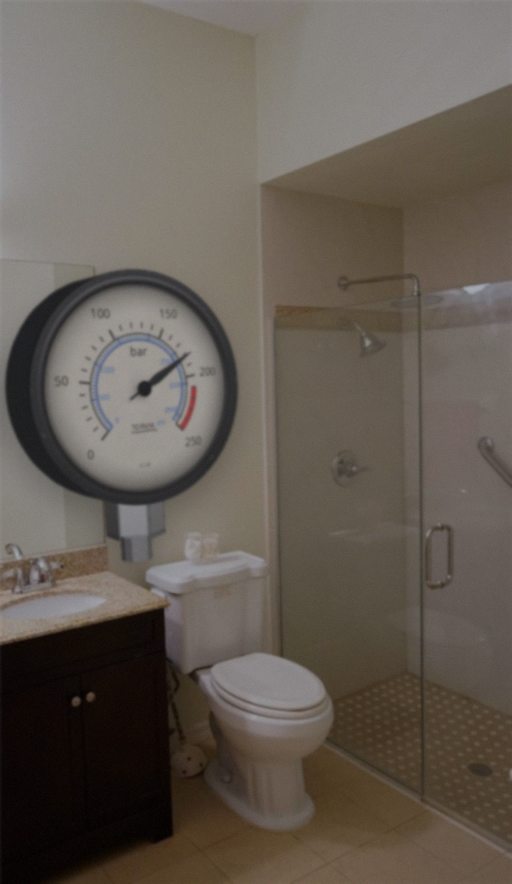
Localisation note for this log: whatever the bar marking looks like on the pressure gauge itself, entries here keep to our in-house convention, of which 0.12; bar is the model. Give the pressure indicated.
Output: 180; bar
